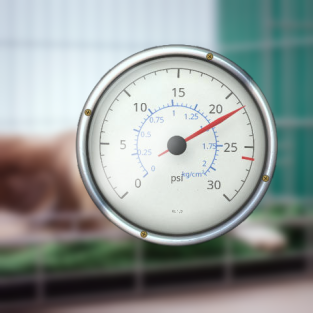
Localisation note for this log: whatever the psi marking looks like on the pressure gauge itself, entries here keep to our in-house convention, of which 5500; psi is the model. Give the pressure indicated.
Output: 21.5; psi
